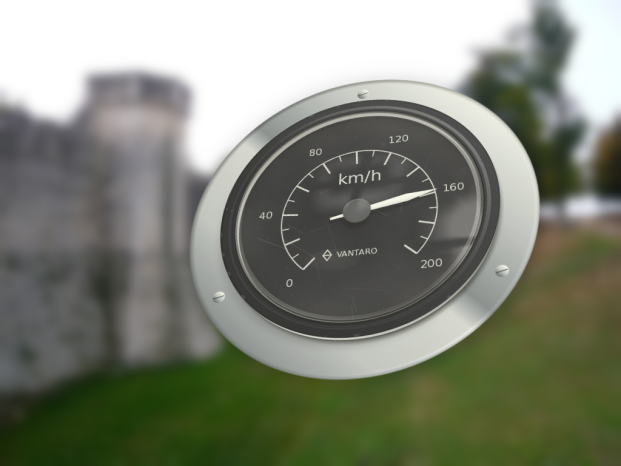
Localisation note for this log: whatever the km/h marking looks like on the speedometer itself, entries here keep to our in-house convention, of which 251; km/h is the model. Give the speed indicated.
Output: 160; km/h
